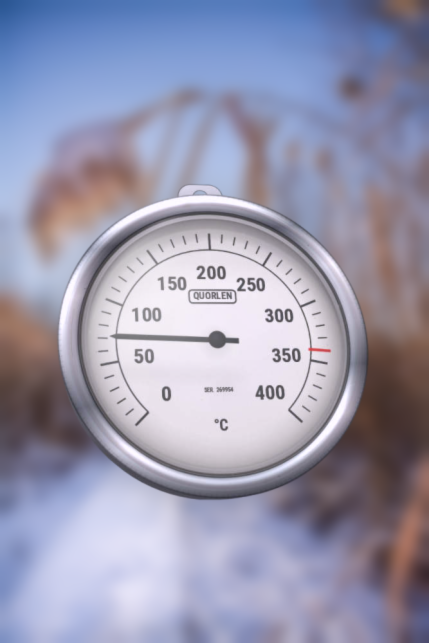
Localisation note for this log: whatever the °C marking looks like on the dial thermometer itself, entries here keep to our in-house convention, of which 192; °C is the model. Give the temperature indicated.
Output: 70; °C
